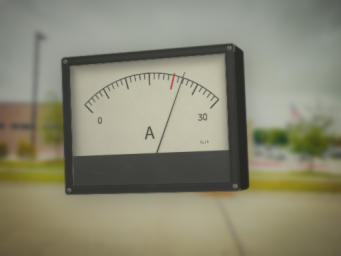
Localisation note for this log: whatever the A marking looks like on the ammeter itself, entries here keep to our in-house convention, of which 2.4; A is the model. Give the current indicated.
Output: 22; A
